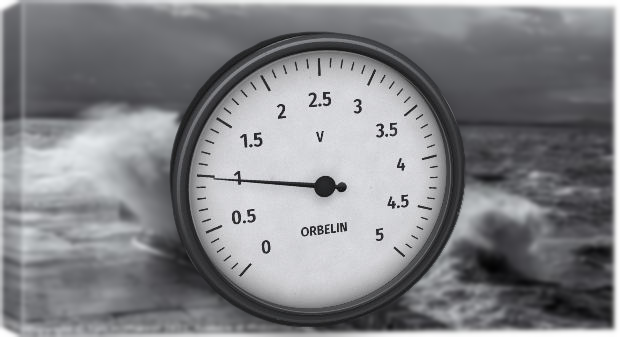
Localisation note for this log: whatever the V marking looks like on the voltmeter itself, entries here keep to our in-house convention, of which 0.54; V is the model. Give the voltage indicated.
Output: 1; V
